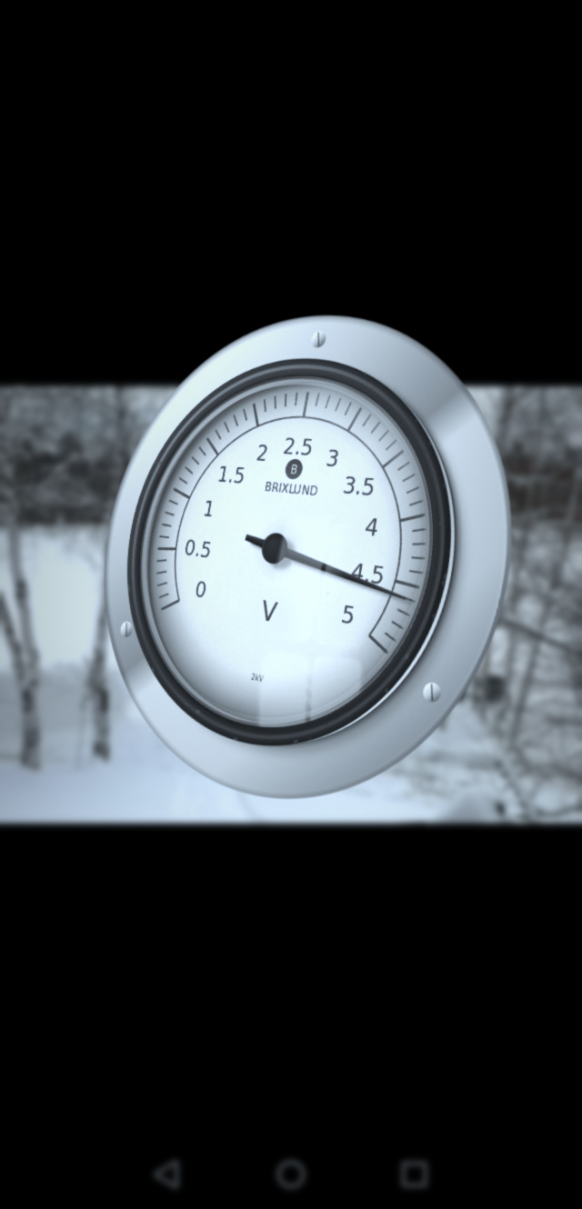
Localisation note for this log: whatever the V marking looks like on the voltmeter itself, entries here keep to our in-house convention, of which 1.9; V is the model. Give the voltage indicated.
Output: 4.6; V
